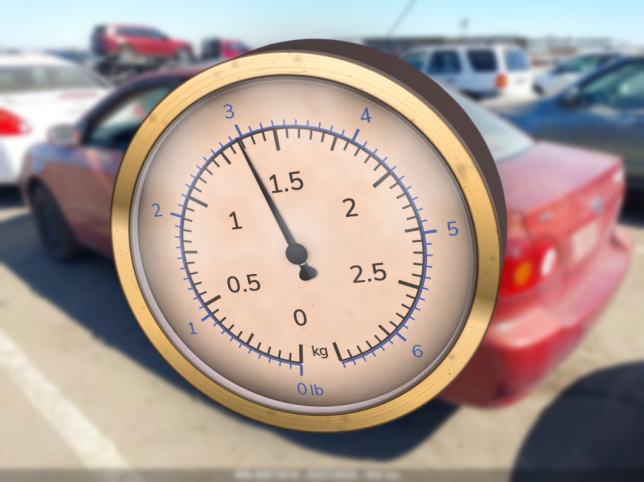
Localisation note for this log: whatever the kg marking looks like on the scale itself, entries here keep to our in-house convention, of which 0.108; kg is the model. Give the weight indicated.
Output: 1.35; kg
